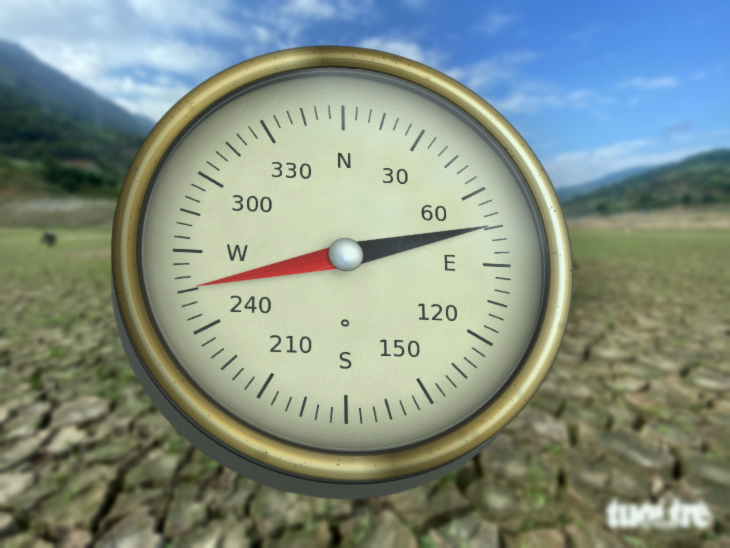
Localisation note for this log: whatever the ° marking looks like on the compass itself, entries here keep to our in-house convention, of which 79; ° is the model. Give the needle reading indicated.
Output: 255; °
